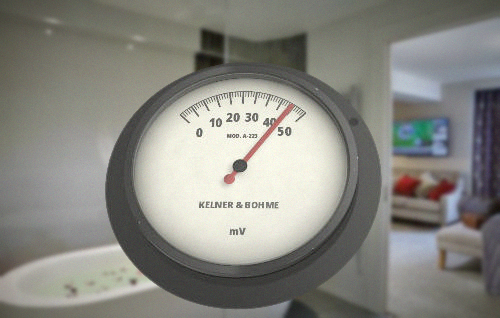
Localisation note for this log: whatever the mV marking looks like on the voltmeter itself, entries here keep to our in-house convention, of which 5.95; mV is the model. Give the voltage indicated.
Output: 45; mV
